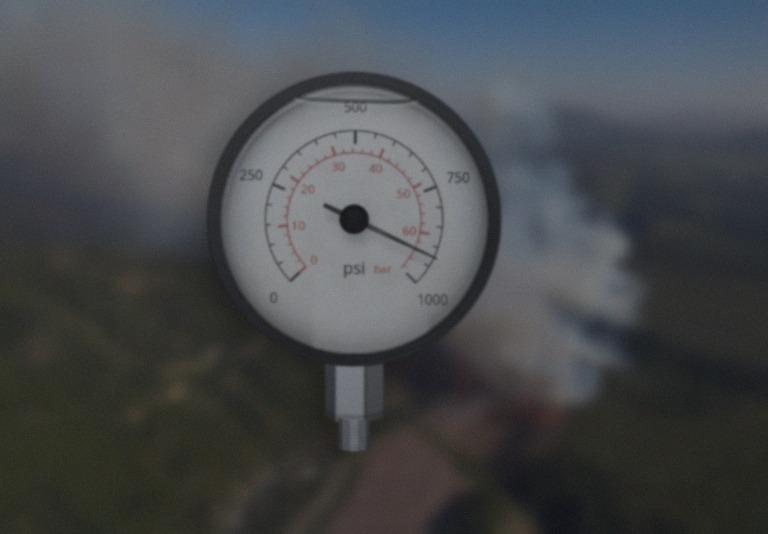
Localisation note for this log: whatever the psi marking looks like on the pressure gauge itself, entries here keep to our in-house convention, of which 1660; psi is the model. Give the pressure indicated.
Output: 925; psi
